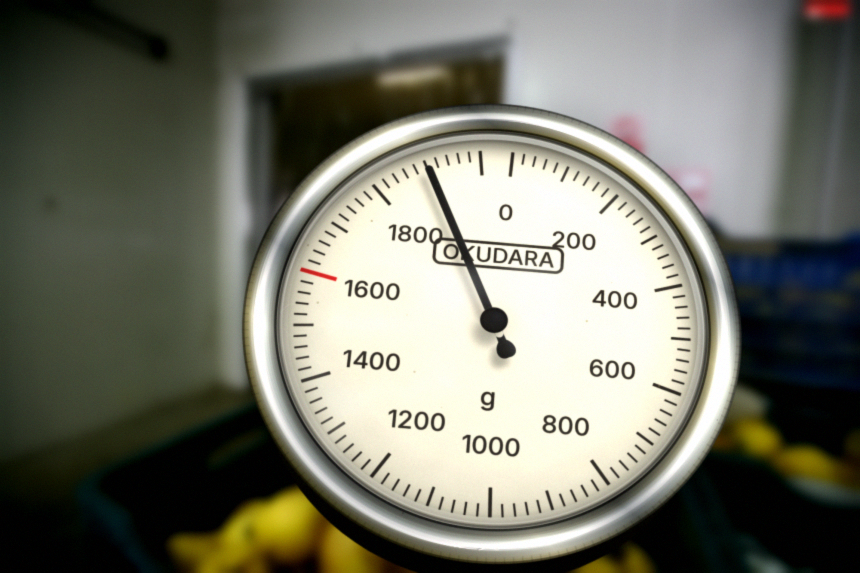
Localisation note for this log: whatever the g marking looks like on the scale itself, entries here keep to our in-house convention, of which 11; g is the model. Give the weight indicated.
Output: 1900; g
